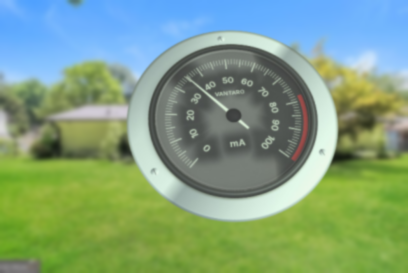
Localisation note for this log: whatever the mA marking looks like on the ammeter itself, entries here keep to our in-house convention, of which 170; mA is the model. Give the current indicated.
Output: 35; mA
